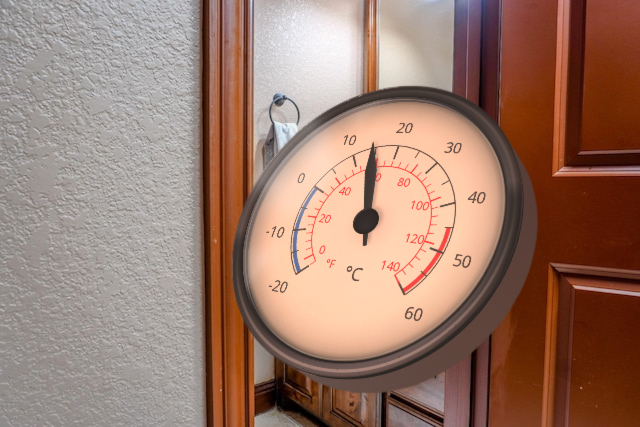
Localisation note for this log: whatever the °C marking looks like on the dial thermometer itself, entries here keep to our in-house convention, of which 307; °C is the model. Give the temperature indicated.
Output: 15; °C
